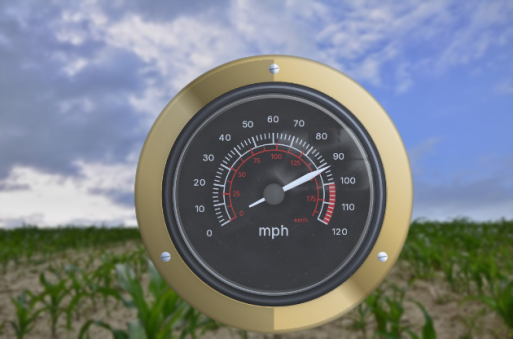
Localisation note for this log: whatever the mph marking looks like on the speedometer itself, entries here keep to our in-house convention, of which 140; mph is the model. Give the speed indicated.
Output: 92; mph
